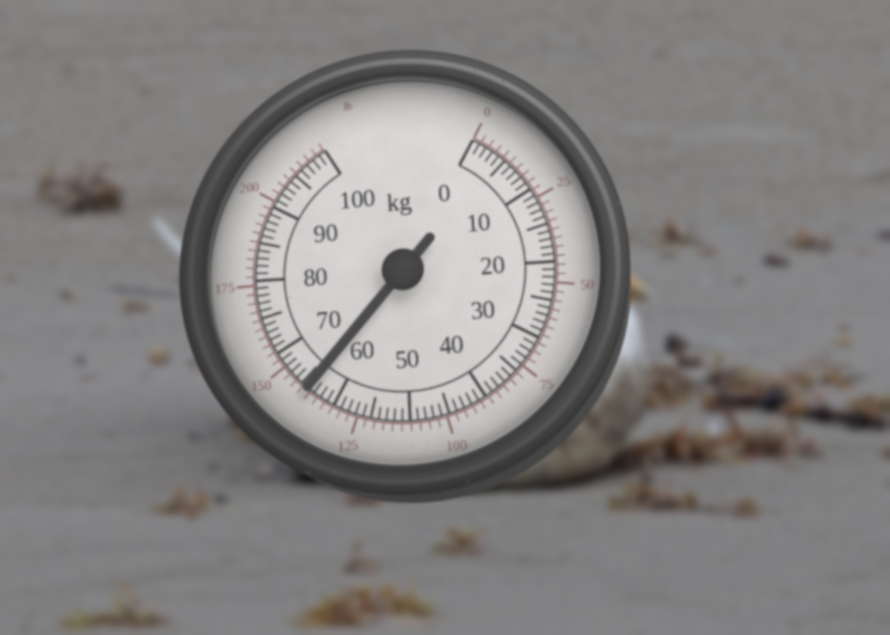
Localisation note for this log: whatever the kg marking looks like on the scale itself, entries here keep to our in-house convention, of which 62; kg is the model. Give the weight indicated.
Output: 64; kg
